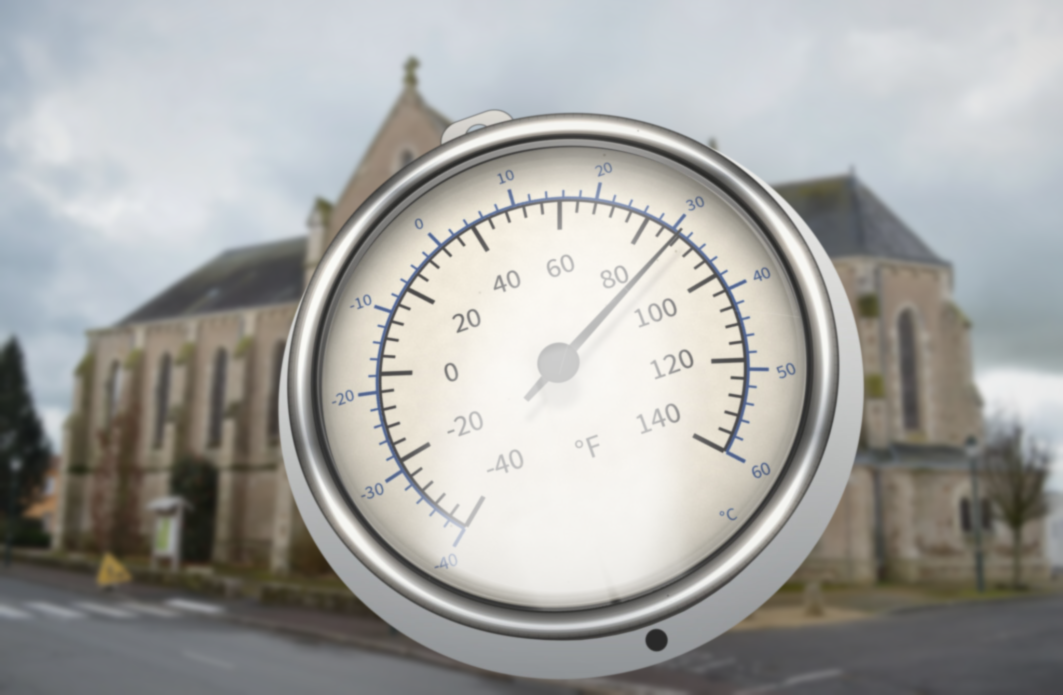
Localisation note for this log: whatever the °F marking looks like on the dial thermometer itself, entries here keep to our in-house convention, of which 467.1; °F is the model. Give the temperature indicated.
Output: 88; °F
